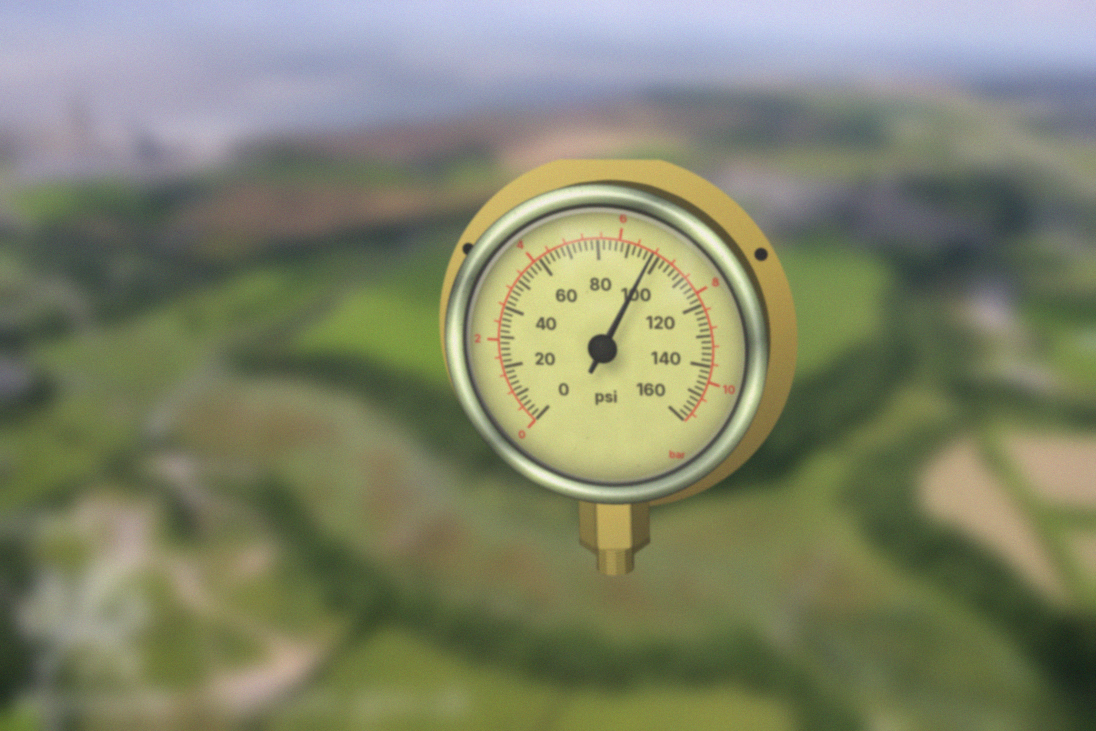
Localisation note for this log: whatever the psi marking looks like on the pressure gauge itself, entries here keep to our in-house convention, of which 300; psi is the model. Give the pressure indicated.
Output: 98; psi
